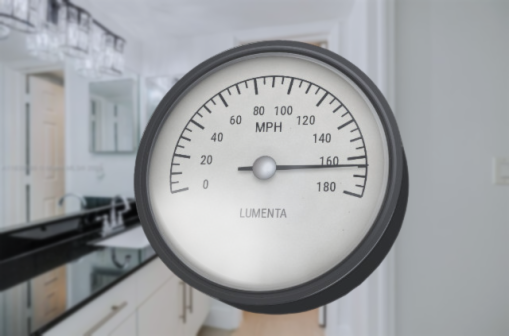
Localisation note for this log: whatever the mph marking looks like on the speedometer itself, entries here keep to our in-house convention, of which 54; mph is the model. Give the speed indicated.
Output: 165; mph
